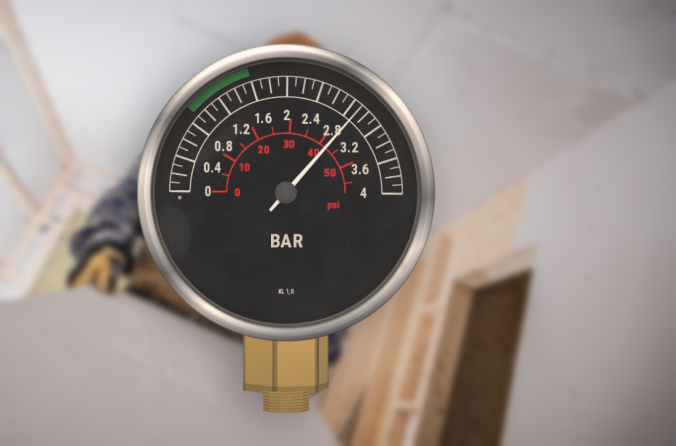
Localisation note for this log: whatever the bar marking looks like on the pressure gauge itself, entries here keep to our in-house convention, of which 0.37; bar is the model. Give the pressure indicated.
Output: 2.9; bar
